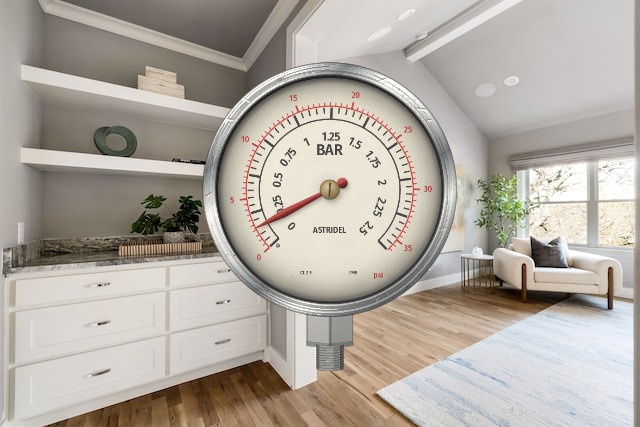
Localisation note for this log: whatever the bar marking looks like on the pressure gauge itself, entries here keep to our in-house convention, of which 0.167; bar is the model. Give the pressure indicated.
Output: 0.15; bar
